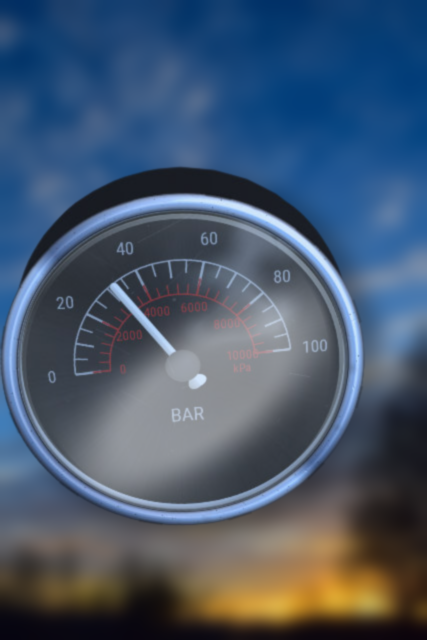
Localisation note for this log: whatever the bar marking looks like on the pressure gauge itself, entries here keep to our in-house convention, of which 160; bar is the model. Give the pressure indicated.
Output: 32.5; bar
